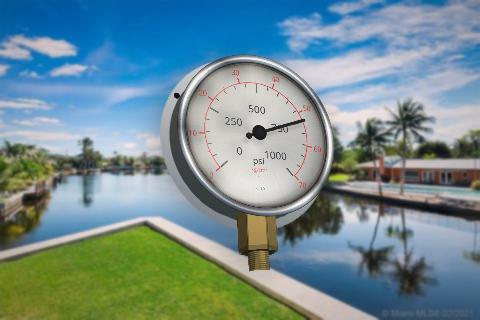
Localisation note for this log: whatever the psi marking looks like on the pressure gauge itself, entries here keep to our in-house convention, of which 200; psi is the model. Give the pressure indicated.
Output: 750; psi
